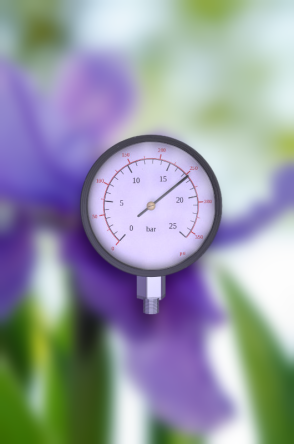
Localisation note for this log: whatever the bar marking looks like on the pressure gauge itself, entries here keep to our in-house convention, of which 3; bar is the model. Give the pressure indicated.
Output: 17.5; bar
